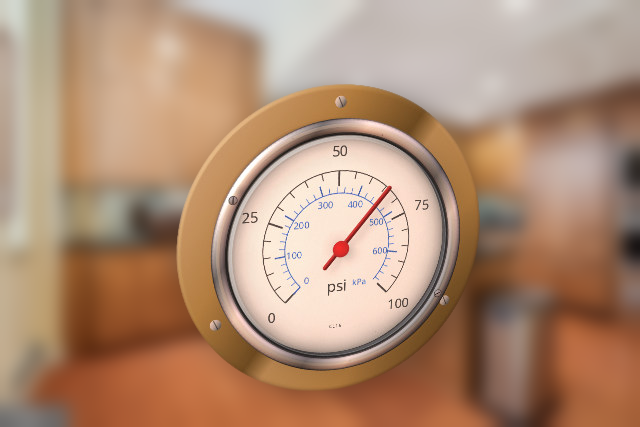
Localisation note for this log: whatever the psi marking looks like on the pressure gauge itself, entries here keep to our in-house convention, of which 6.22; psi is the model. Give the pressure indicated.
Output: 65; psi
